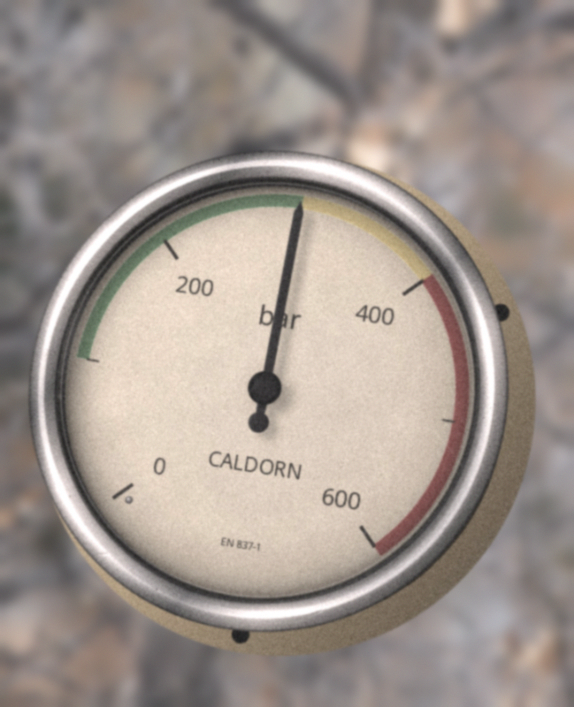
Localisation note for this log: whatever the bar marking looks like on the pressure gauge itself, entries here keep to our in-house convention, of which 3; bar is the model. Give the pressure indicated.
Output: 300; bar
